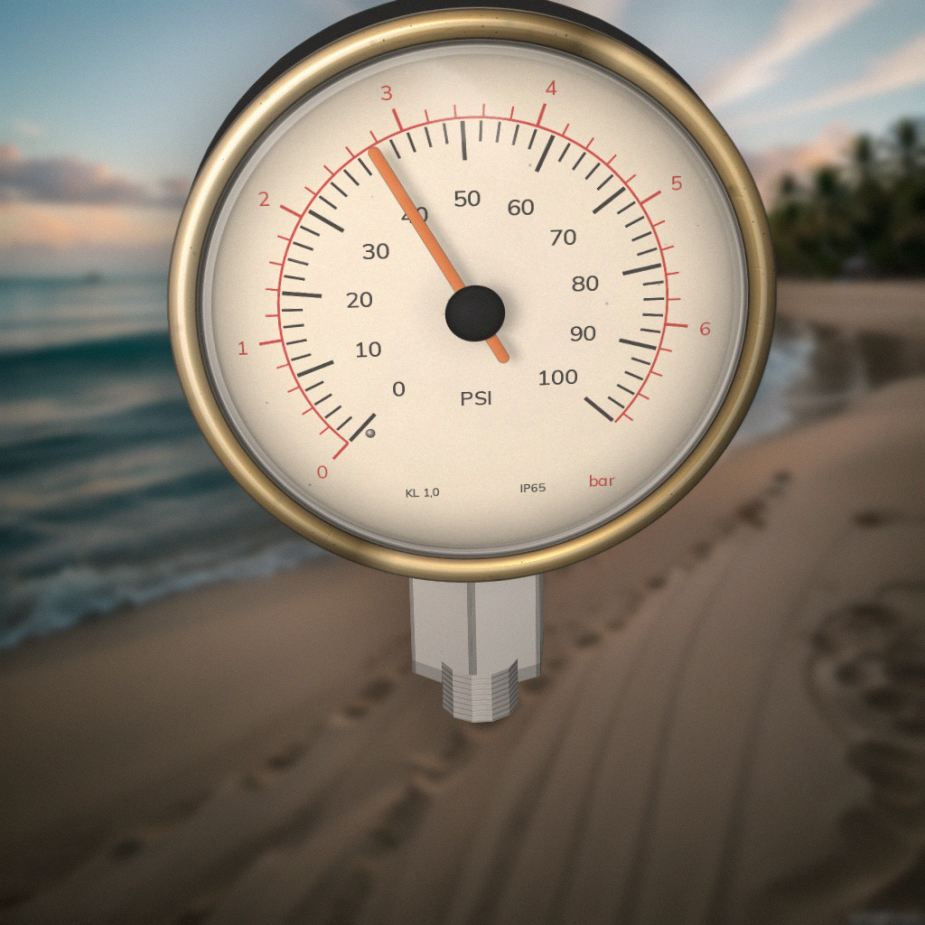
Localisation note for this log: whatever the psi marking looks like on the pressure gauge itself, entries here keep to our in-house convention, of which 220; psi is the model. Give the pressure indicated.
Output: 40; psi
